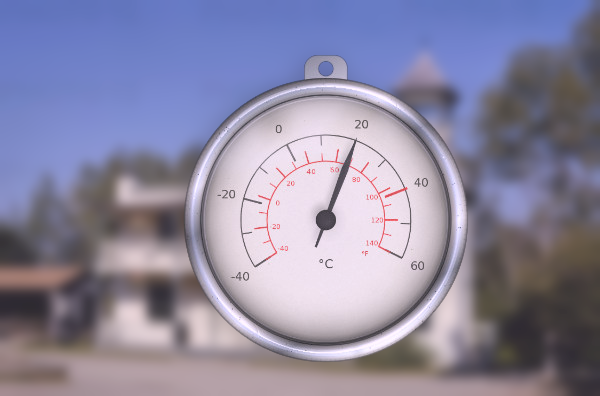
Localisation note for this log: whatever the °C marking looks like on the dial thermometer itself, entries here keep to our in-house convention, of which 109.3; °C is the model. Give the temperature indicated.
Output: 20; °C
